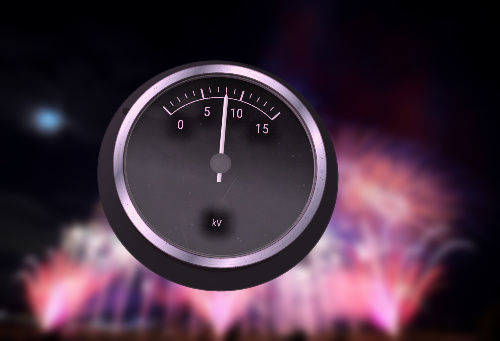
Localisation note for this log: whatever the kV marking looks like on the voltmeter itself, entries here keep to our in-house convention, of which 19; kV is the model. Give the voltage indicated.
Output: 8; kV
